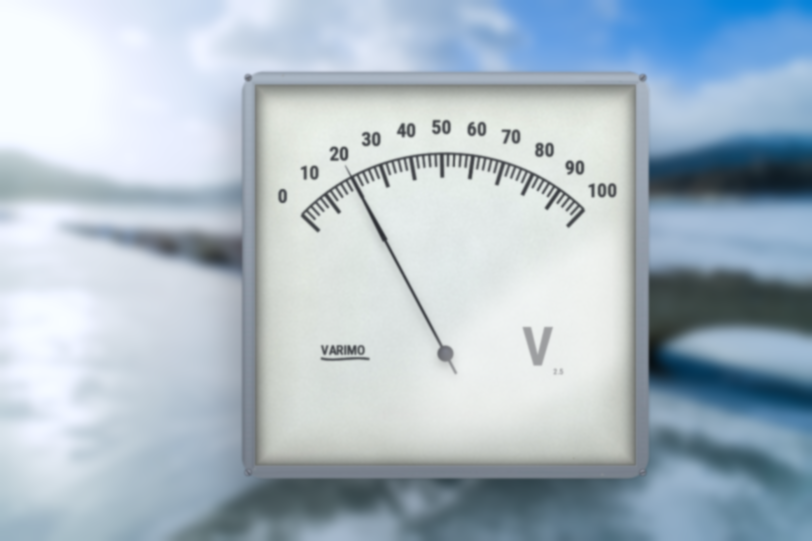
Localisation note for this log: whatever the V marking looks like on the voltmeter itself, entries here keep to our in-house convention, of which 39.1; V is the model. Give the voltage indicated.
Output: 20; V
